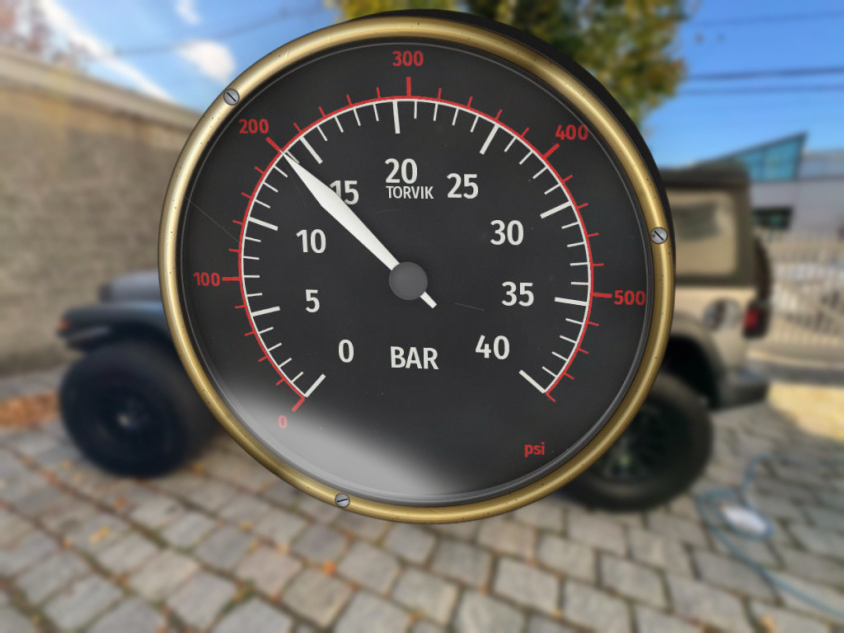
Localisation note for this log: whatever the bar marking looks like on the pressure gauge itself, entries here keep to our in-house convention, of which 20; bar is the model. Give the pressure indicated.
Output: 14; bar
